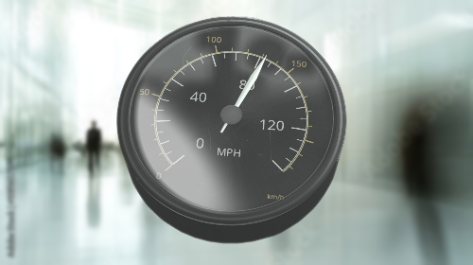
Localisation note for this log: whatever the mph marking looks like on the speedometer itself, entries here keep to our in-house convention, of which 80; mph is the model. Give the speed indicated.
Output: 82.5; mph
